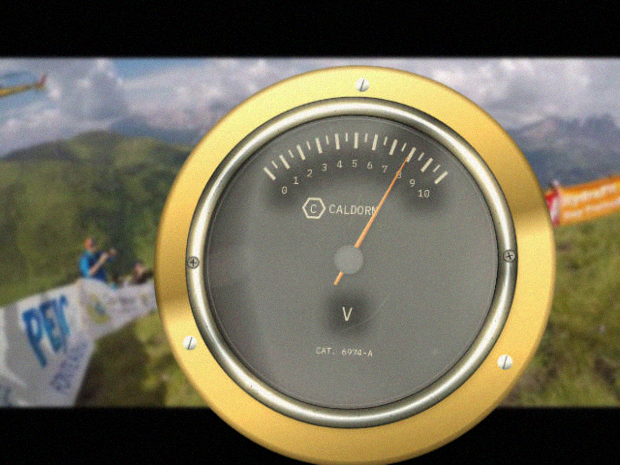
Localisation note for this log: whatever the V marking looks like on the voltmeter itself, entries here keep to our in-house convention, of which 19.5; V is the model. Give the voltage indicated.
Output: 8; V
